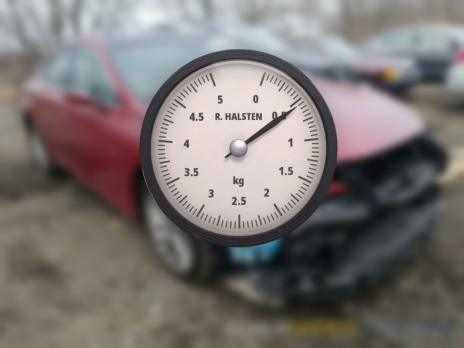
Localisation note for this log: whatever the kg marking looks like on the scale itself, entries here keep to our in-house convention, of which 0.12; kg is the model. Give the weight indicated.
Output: 0.55; kg
